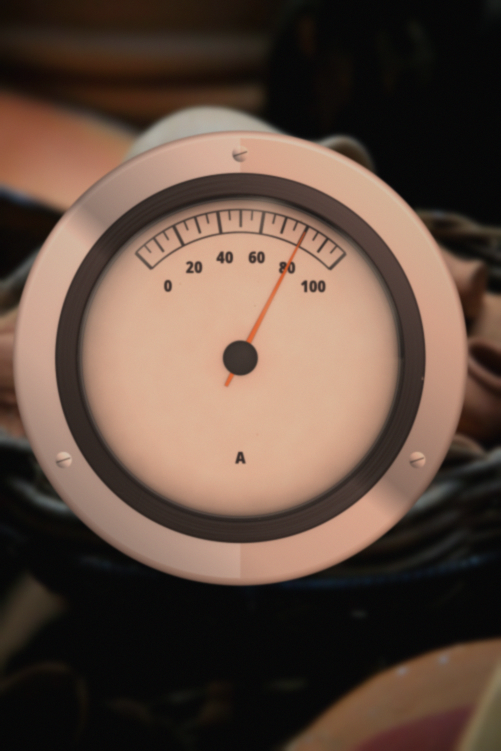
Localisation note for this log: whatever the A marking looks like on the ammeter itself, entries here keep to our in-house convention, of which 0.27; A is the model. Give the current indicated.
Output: 80; A
